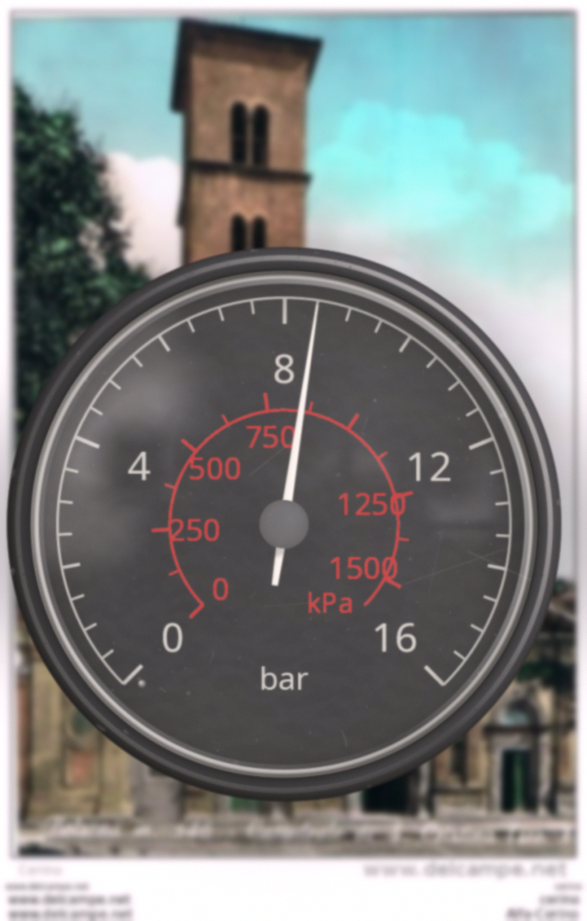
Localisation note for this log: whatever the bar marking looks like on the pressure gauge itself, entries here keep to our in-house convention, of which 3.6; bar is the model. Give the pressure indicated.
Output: 8.5; bar
